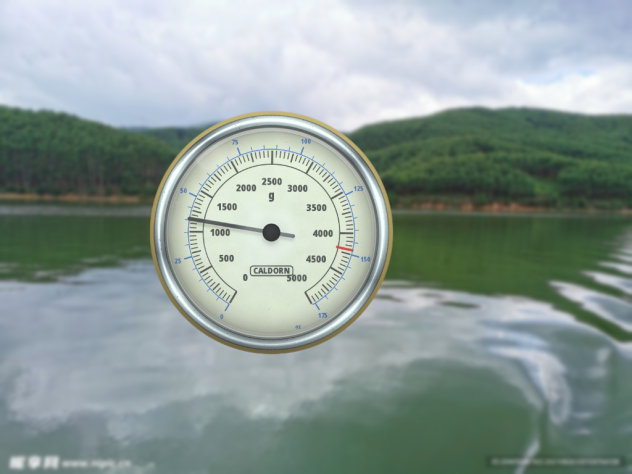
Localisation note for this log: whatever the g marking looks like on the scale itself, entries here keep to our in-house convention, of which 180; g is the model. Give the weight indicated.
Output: 1150; g
